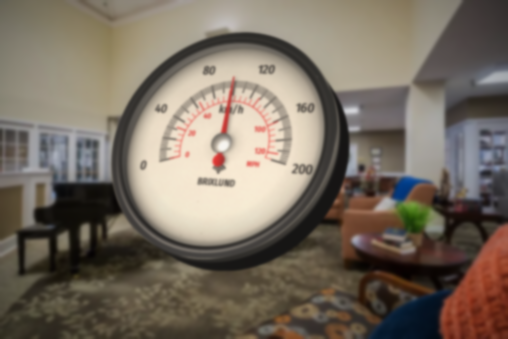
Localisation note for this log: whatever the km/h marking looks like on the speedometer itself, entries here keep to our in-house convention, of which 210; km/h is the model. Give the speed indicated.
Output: 100; km/h
